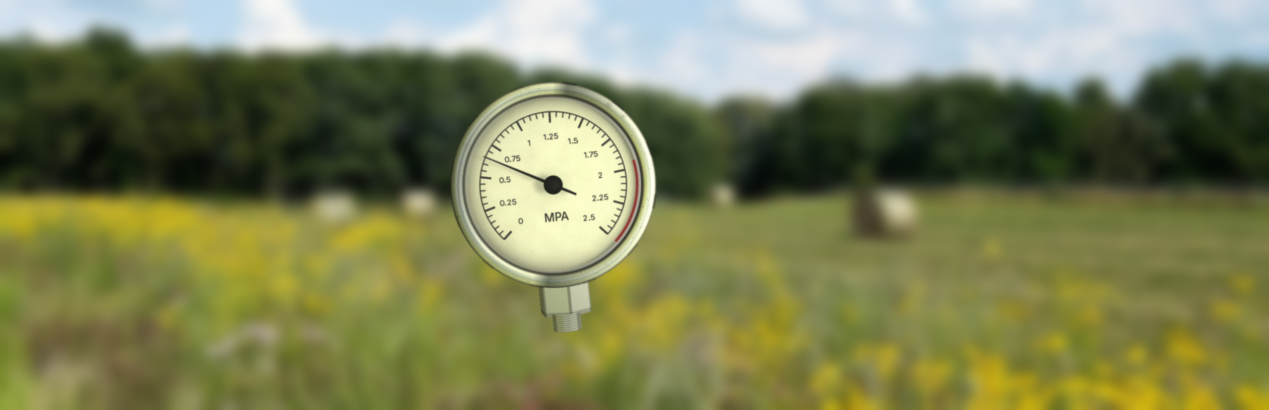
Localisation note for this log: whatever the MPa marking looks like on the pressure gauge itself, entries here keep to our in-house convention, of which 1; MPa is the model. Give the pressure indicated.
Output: 0.65; MPa
